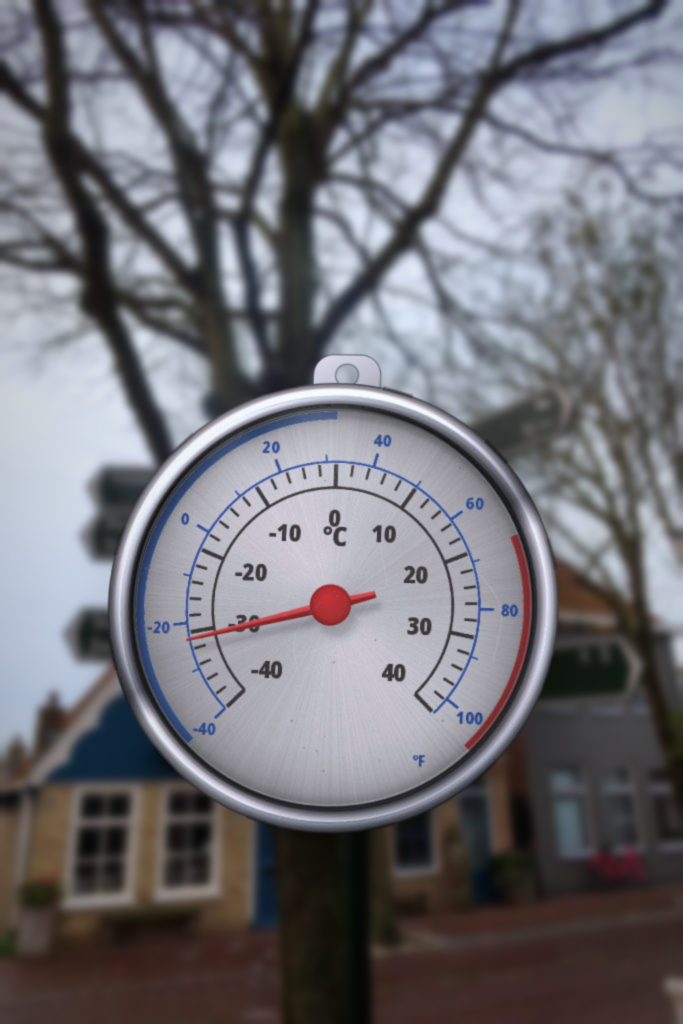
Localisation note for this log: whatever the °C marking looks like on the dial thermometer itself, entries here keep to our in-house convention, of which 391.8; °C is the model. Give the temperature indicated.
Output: -31; °C
